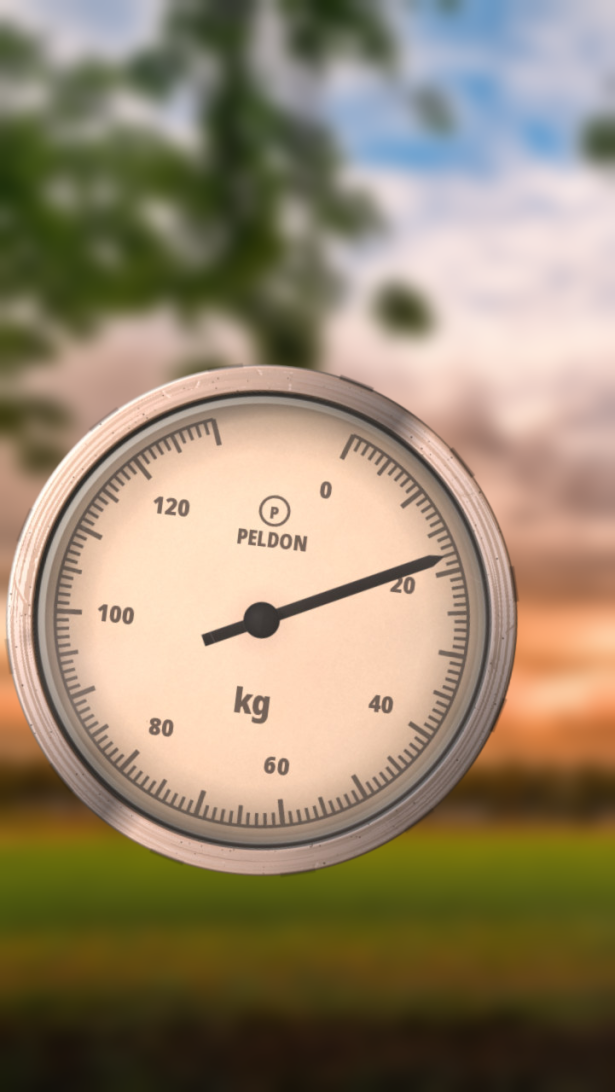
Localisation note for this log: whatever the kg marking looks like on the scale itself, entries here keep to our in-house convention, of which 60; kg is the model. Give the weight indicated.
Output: 18; kg
